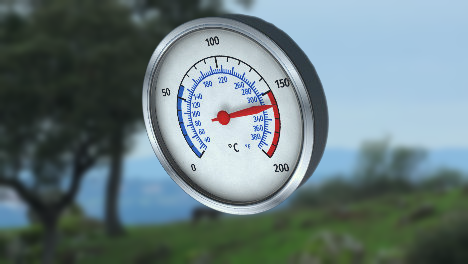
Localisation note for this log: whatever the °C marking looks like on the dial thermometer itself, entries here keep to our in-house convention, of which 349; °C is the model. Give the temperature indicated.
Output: 160; °C
